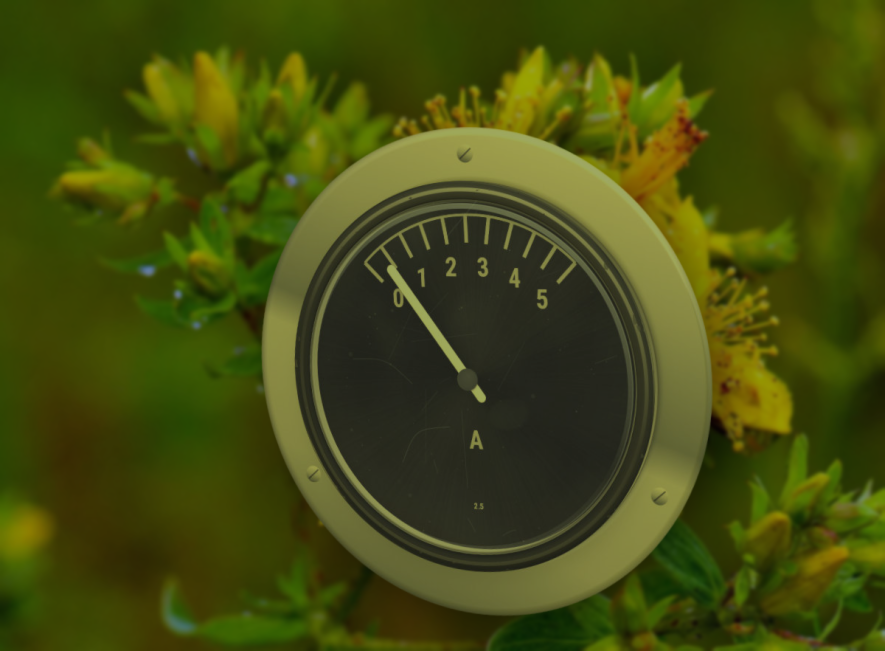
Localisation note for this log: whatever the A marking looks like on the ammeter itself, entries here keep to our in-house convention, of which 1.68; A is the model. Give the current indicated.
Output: 0.5; A
